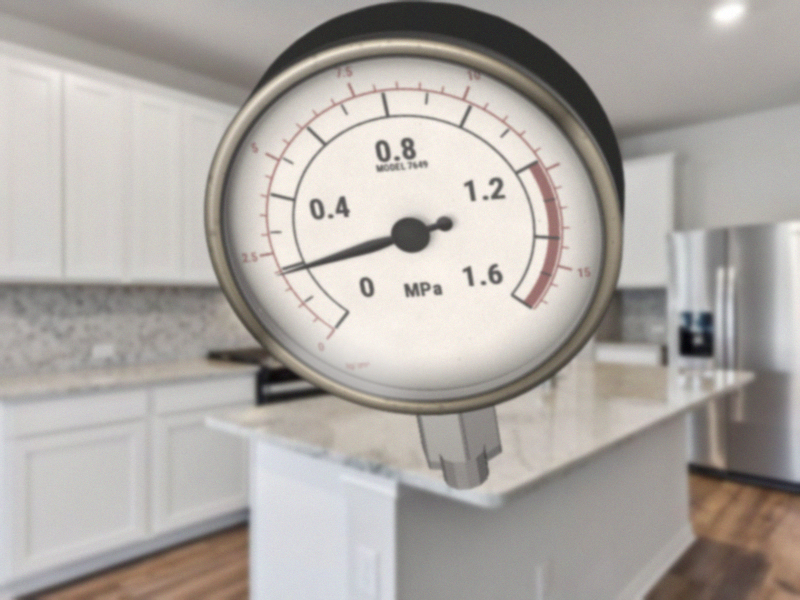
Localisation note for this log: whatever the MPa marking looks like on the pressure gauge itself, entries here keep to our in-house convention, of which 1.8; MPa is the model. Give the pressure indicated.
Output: 0.2; MPa
